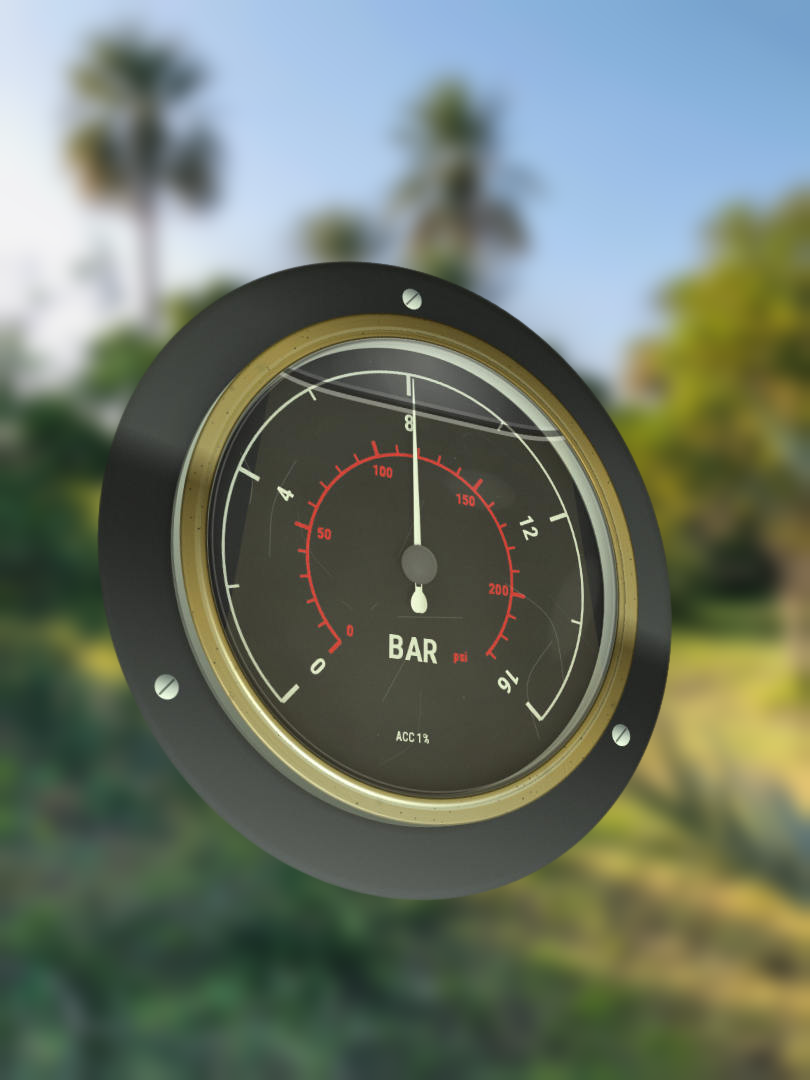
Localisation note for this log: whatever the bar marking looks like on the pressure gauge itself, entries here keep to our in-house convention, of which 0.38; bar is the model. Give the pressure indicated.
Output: 8; bar
